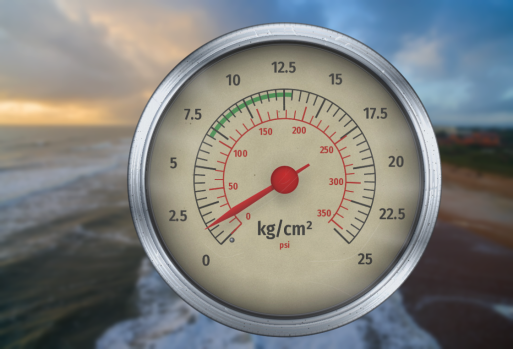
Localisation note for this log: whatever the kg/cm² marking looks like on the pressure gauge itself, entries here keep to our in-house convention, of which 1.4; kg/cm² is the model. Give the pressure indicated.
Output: 1.25; kg/cm²
